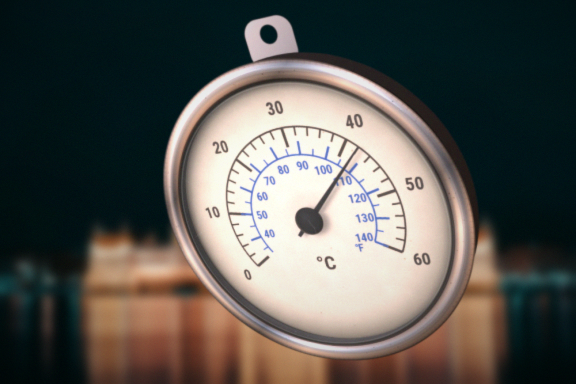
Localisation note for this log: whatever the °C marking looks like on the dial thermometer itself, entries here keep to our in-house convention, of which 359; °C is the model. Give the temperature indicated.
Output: 42; °C
